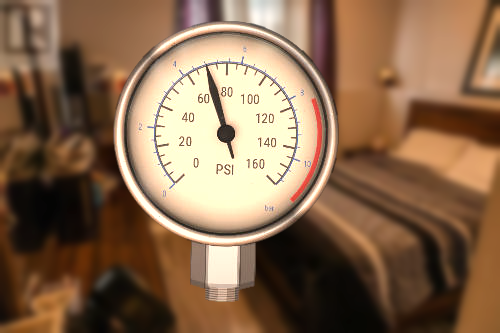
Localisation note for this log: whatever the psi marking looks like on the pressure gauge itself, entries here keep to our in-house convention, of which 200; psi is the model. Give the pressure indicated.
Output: 70; psi
